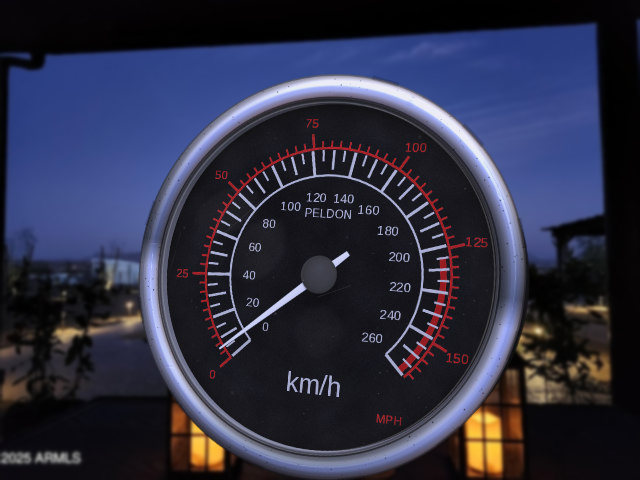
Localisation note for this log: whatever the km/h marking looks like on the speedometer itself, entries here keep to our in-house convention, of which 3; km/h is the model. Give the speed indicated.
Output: 5; km/h
